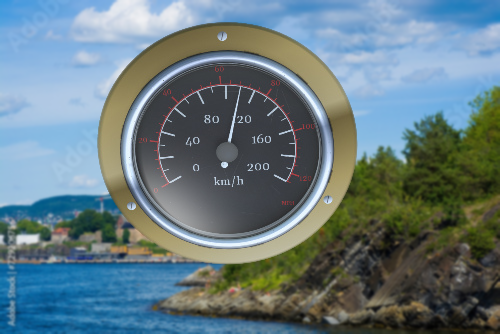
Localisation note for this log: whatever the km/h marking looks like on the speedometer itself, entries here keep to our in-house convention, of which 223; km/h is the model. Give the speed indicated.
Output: 110; km/h
